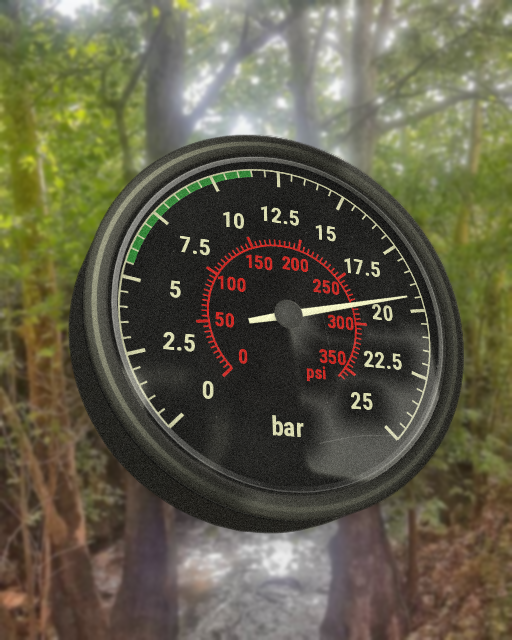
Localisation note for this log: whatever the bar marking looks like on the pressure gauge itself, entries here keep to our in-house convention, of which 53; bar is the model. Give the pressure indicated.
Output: 19.5; bar
